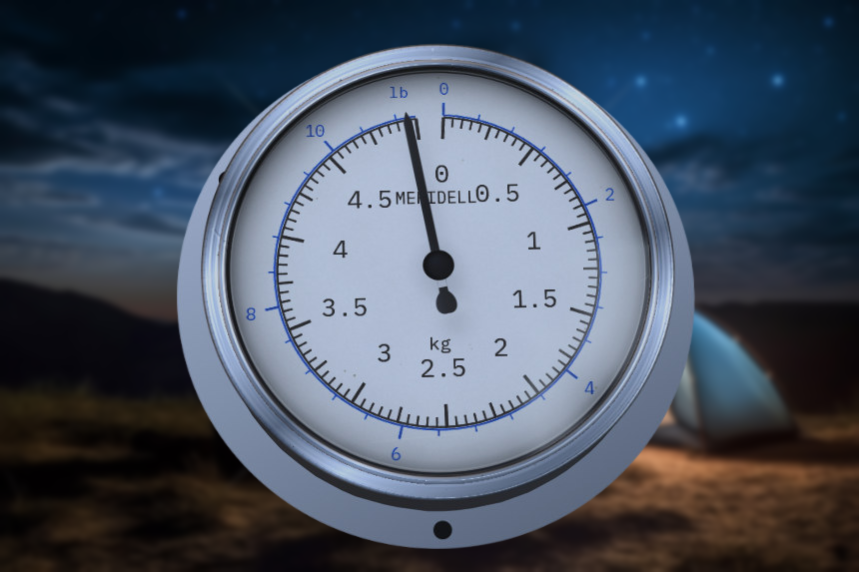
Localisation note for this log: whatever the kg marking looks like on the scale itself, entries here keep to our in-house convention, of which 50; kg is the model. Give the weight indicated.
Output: 4.95; kg
